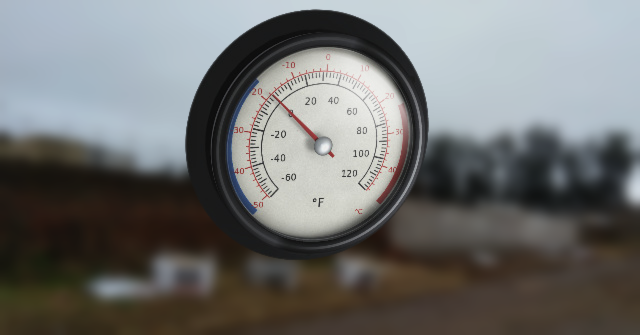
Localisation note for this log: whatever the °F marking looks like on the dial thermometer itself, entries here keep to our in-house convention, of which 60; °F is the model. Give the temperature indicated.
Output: 0; °F
